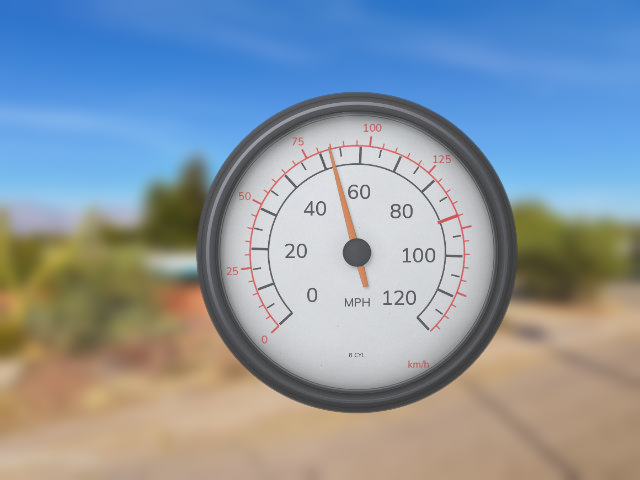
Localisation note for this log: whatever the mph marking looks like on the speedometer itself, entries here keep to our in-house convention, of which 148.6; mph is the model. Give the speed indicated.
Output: 52.5; mph
